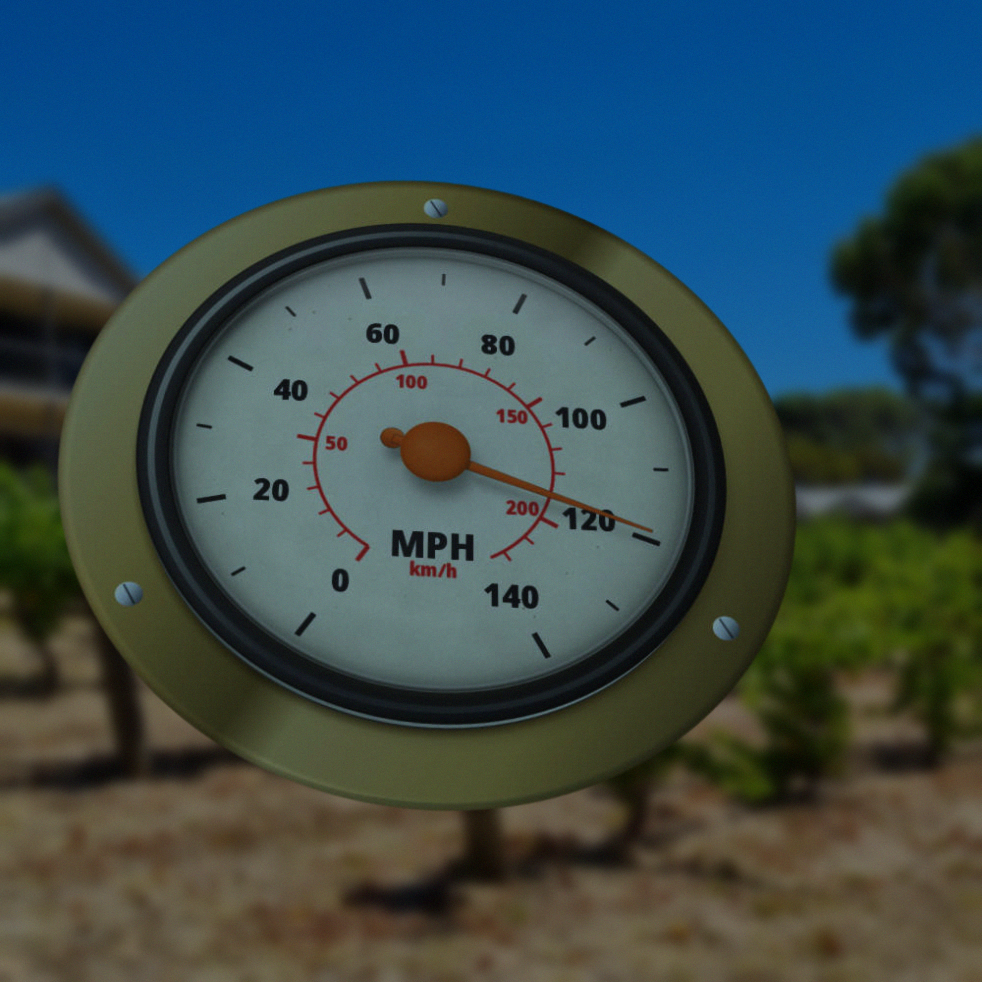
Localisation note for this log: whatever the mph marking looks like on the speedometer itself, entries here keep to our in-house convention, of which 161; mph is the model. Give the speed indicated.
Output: 120; mph
